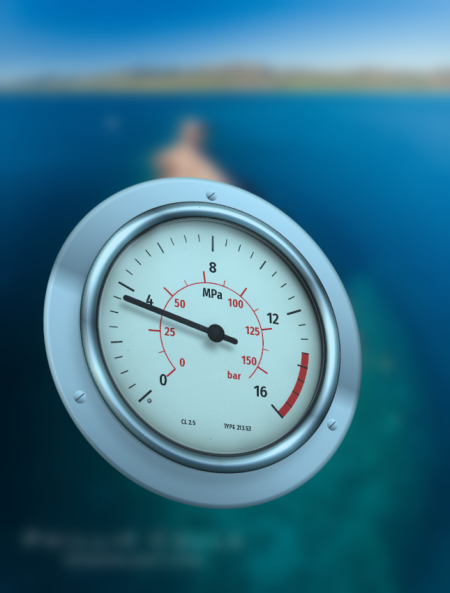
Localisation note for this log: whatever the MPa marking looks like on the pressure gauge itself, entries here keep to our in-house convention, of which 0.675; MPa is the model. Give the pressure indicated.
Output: 3.5; MPa
